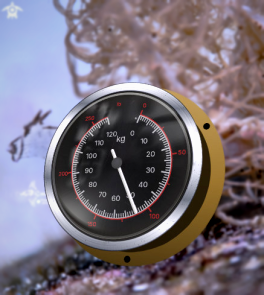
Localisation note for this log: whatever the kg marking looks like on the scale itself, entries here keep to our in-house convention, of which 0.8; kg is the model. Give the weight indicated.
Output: 50; kg
